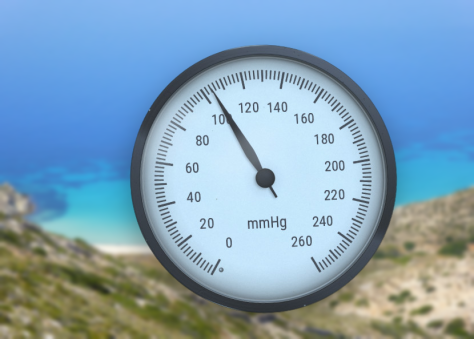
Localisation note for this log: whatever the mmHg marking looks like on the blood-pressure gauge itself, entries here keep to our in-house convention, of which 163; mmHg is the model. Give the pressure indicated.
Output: 104; mmHg
